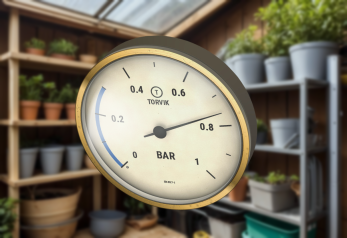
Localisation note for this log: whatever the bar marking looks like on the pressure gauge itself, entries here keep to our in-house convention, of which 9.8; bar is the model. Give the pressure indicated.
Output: 0.75; bar
